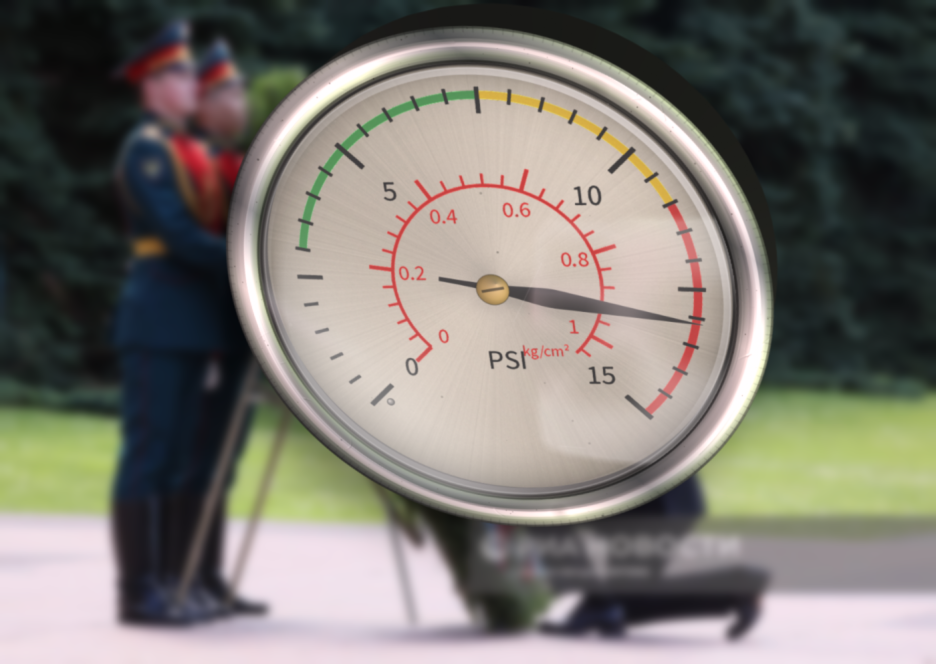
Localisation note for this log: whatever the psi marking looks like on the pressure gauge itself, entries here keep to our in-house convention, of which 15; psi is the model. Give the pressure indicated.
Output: 13; psi
